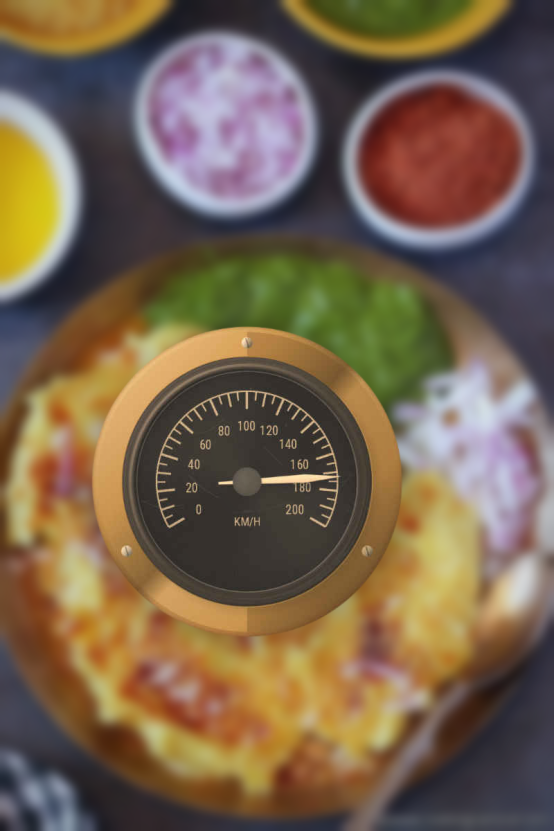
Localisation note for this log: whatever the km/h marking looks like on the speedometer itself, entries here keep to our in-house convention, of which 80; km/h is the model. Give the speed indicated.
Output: 172.5; km/h
